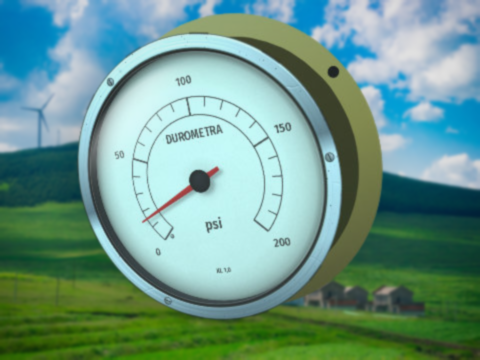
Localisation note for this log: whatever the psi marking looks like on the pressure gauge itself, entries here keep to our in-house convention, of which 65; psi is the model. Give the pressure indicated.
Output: 15; psi
